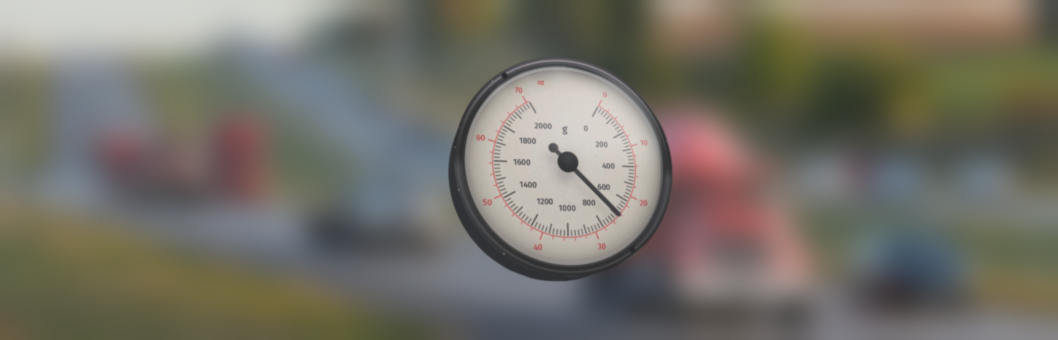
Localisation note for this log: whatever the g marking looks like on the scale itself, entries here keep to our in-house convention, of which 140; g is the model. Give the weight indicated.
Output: 700; g
